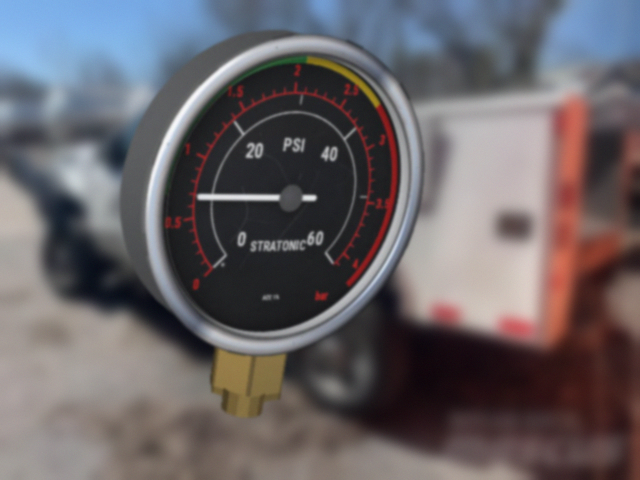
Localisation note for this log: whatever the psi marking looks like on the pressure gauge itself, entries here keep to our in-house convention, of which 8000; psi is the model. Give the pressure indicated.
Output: 10; psi
